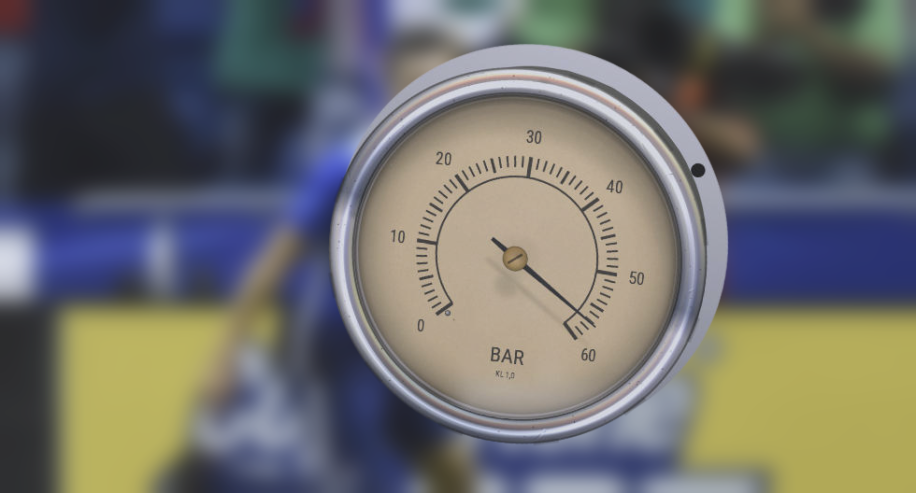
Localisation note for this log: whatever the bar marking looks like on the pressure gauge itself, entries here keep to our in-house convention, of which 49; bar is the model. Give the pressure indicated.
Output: 57; bar
